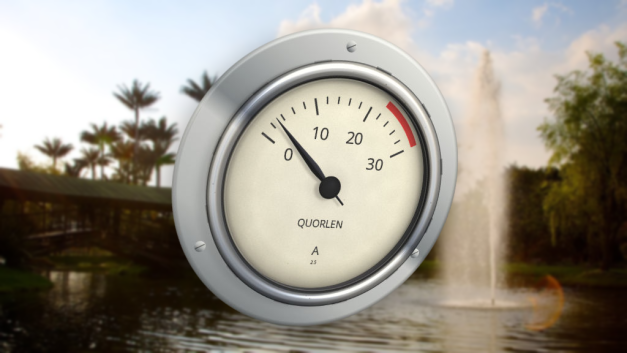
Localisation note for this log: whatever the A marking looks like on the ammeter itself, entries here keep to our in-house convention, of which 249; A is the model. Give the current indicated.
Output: 3; A
